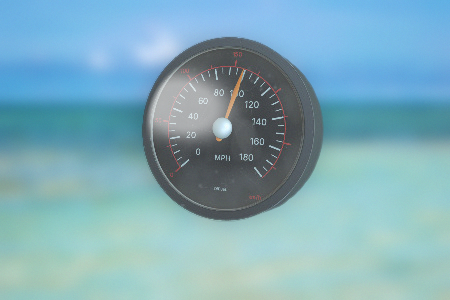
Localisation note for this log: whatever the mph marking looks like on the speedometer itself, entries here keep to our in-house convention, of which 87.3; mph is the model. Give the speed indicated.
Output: 100; mph
